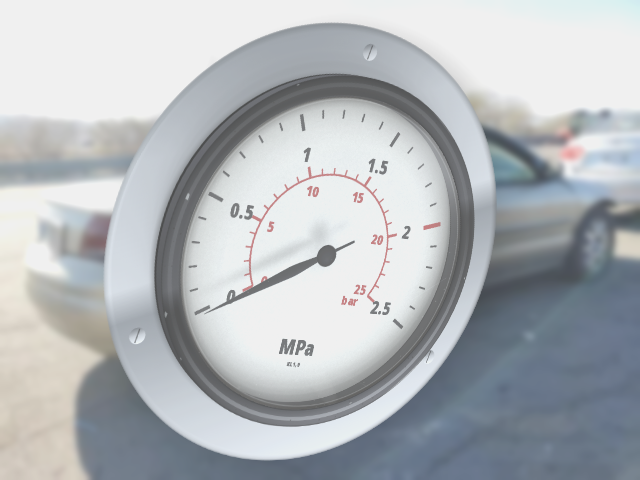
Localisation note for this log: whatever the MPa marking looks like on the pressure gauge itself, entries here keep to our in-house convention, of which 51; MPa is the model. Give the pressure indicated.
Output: 0; MPa
